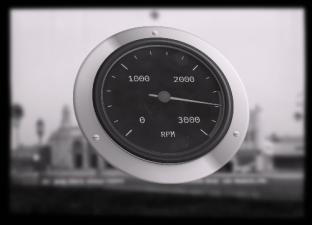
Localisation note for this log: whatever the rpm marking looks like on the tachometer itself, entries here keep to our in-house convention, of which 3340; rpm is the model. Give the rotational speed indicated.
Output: 2600; rpm
